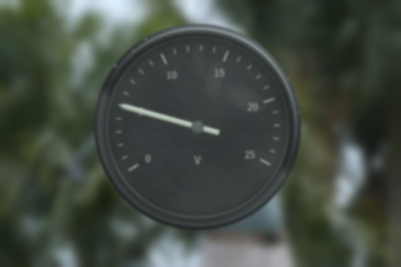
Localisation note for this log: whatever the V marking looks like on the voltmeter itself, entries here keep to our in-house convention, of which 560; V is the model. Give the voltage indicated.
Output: 5; V
